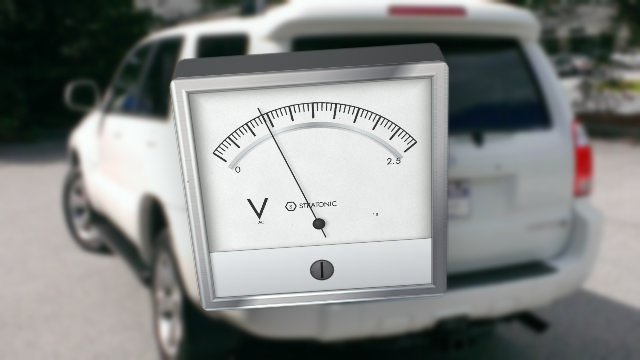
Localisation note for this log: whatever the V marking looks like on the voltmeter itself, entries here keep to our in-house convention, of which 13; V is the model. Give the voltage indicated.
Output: 0.7; V
